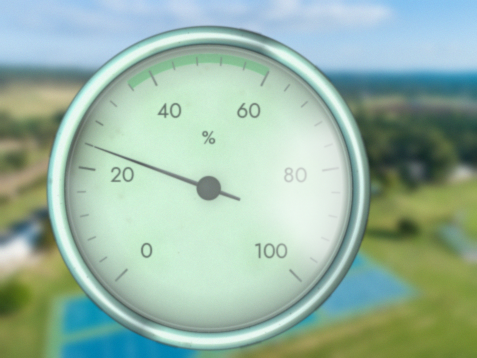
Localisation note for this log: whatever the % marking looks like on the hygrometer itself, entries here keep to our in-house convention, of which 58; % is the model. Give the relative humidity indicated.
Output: 24; %
